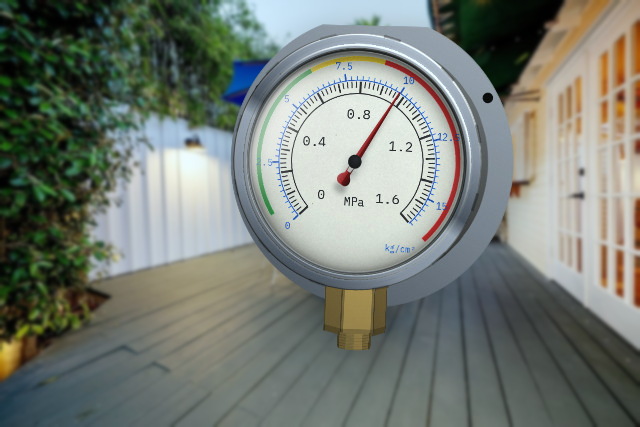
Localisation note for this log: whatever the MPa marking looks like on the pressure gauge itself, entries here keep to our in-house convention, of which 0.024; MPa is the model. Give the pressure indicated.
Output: 0.98; MPa
